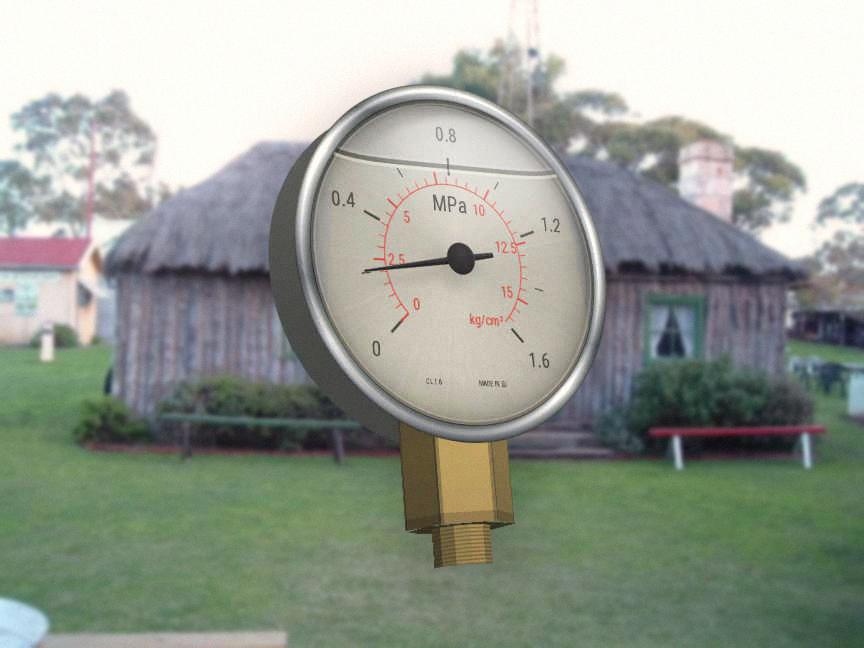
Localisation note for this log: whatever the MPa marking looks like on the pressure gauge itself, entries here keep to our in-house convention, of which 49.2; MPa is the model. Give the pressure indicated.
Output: 0.2; MPa
